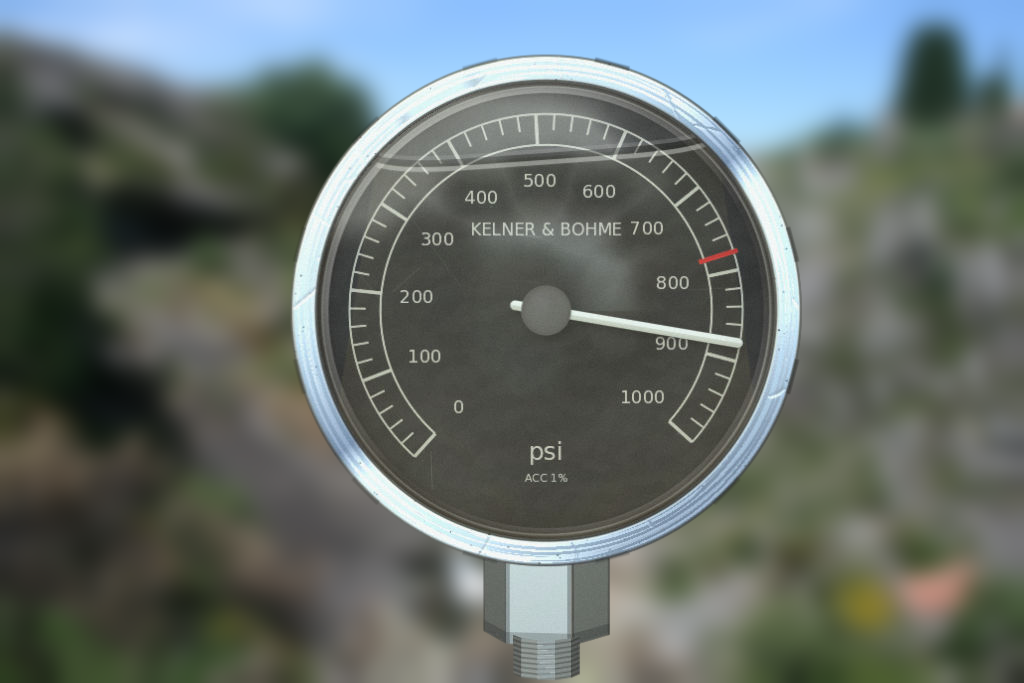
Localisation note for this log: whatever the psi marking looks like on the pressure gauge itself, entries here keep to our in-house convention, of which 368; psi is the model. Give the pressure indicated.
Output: 880; psi
